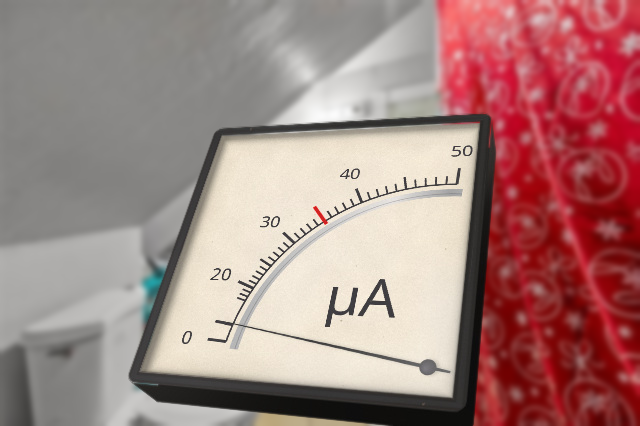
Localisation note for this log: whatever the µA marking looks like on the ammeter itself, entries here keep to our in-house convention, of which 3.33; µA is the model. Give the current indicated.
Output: 10; µA
